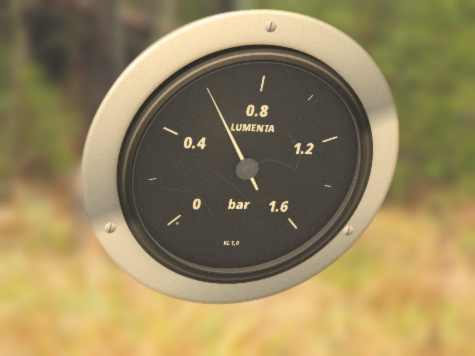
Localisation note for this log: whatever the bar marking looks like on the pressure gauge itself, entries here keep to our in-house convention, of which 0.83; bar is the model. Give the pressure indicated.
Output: 0.6; bar
